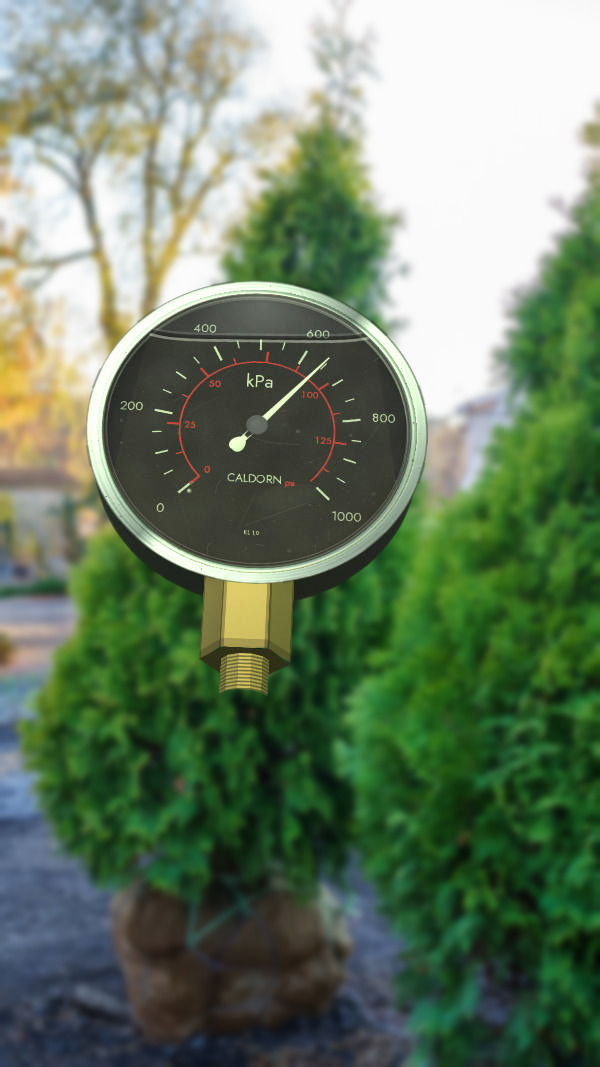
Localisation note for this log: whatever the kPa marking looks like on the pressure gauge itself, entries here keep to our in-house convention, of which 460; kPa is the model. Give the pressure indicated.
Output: 650; kPa
